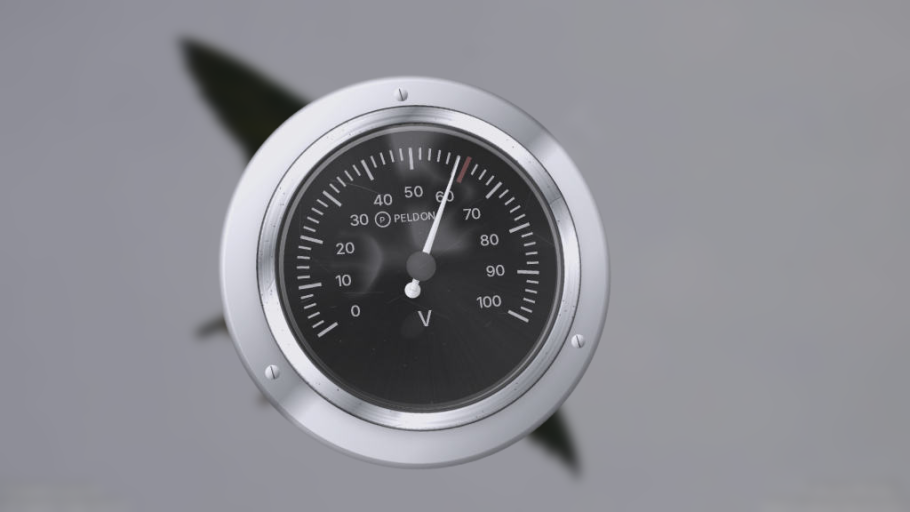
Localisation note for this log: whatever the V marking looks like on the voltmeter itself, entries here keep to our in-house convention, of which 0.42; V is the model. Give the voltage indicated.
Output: 60; V
